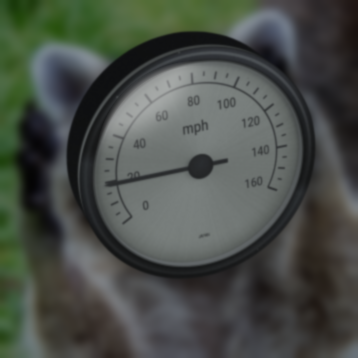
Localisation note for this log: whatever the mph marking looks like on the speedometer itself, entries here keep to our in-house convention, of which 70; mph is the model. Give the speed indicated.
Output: 20; mph
